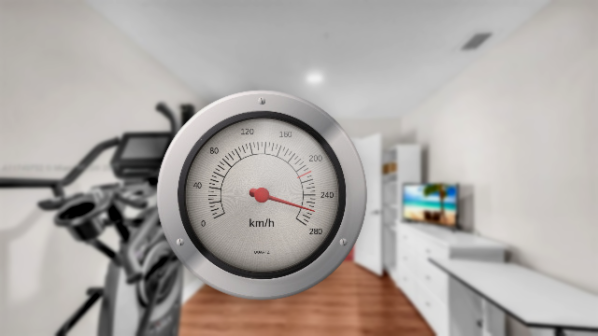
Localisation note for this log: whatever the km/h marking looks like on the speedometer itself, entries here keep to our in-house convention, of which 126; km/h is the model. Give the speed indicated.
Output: 260; km/h
